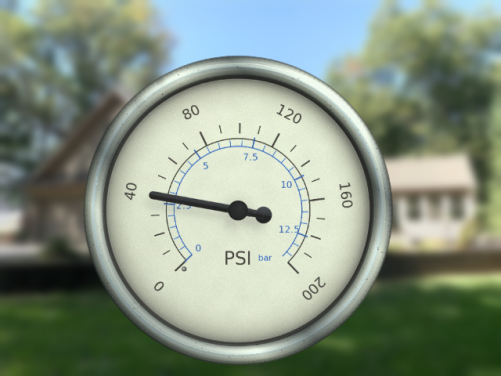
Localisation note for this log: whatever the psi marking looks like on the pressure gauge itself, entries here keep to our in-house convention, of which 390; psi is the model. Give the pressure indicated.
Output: 40; psi
